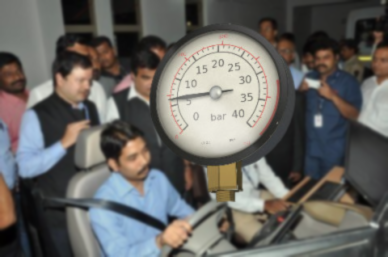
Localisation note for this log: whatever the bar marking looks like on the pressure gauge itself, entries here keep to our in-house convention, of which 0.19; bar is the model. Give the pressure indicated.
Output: 6; bar
